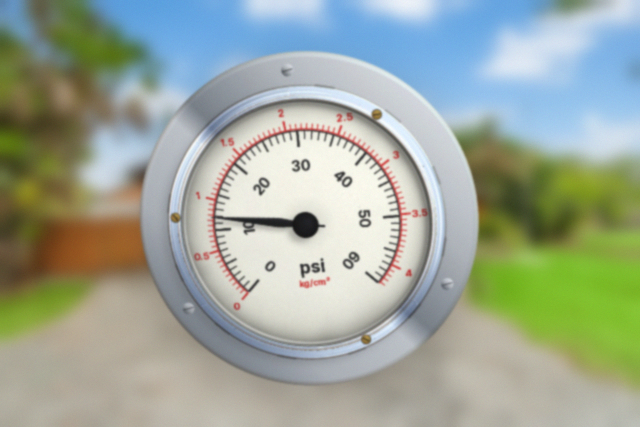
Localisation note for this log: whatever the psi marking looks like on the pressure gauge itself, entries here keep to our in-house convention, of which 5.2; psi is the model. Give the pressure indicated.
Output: 12; psi
